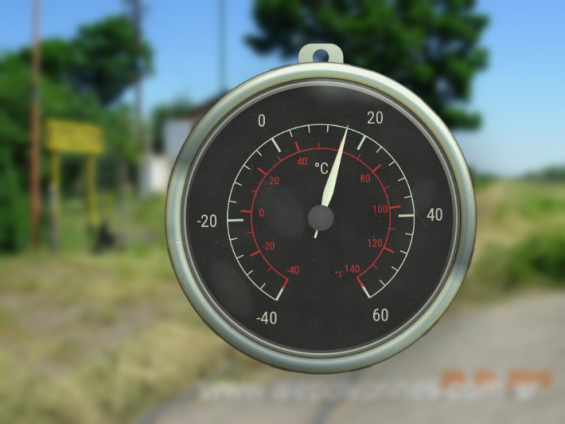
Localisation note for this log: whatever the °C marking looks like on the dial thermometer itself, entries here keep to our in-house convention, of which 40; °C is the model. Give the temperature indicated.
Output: 16; °C
